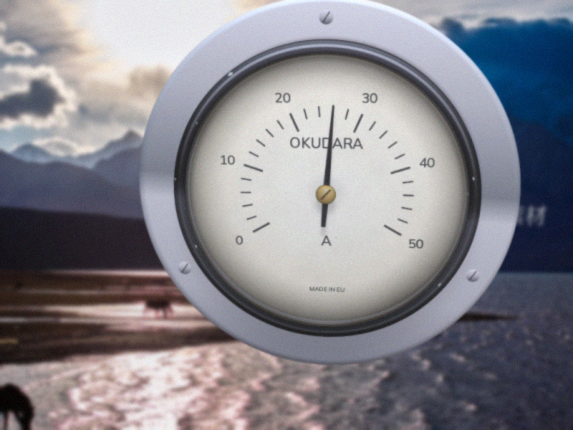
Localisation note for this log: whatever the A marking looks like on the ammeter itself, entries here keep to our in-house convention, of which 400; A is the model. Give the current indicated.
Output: 26; A
